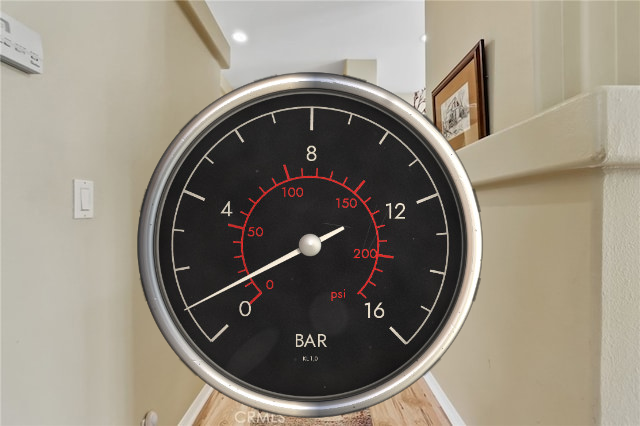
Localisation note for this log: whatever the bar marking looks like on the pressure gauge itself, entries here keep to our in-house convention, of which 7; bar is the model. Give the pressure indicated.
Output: 1; bar
